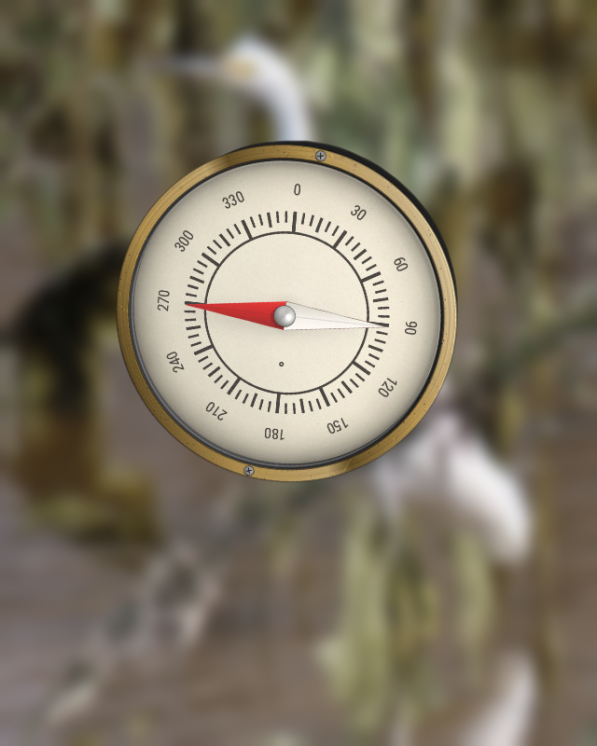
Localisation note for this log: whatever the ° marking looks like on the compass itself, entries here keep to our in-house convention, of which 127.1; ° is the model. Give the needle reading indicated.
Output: 270; °
